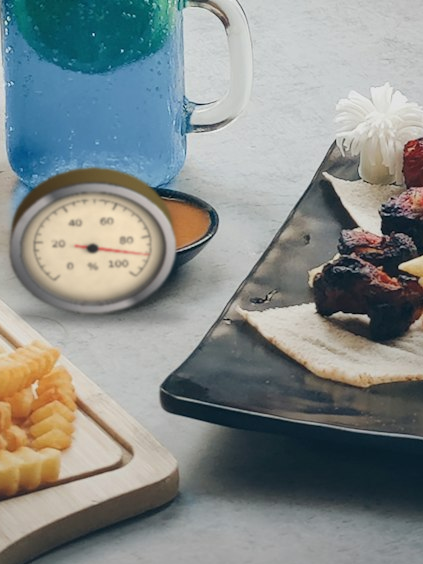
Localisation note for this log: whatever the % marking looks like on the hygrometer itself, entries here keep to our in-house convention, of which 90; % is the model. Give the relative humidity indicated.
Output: 88; %
